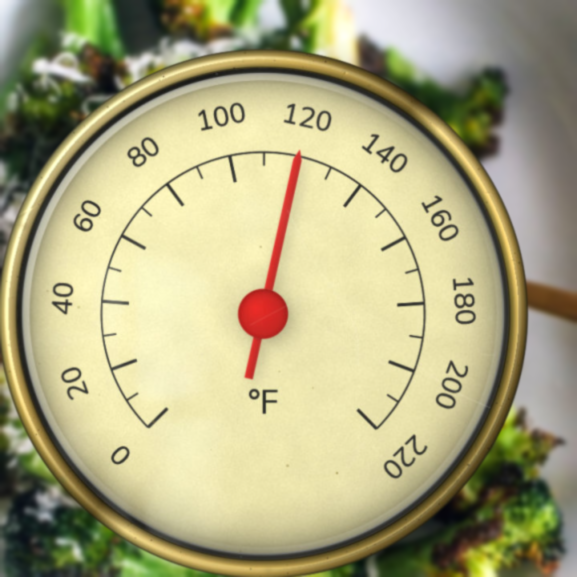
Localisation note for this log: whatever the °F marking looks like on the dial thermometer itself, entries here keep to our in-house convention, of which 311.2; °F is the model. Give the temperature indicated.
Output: 120; °F
